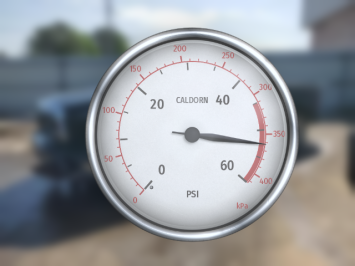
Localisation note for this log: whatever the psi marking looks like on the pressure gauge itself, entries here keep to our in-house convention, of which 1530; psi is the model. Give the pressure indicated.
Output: 52.5; psi
